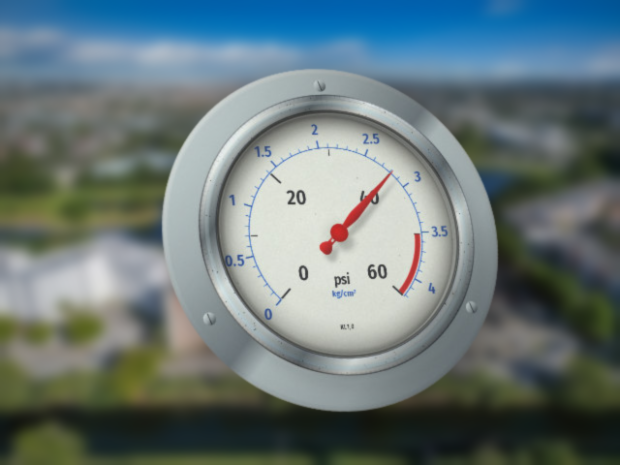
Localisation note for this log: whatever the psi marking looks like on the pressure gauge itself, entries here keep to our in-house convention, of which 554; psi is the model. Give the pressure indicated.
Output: 40; psi
